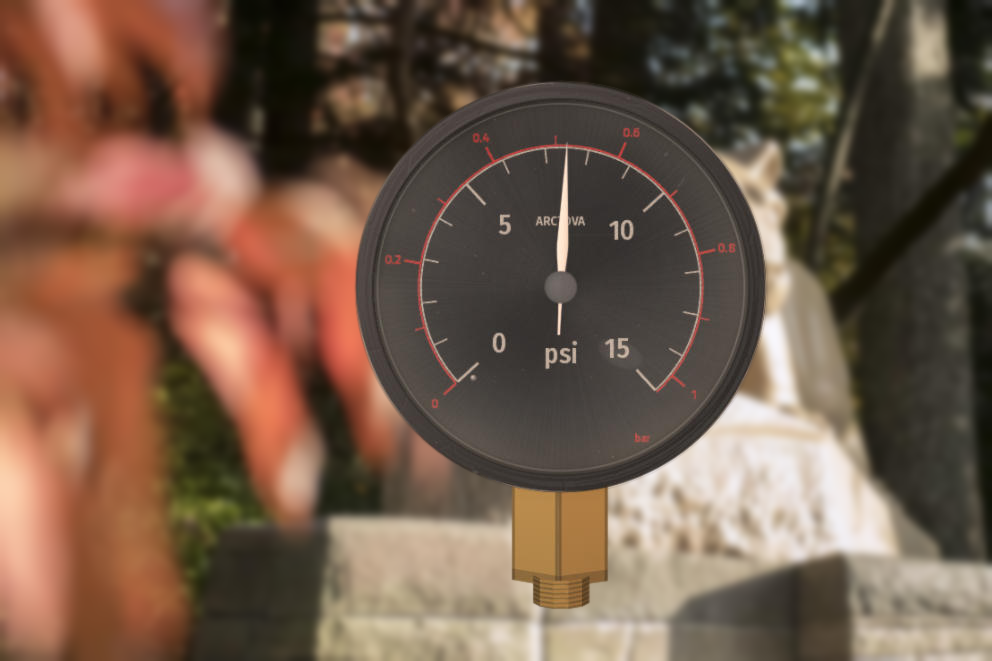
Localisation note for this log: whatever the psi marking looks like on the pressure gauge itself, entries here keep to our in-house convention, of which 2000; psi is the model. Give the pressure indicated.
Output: 7.5; psi
